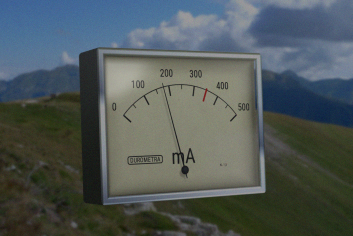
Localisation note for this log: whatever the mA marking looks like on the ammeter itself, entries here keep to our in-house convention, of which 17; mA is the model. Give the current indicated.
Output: 175; mA
